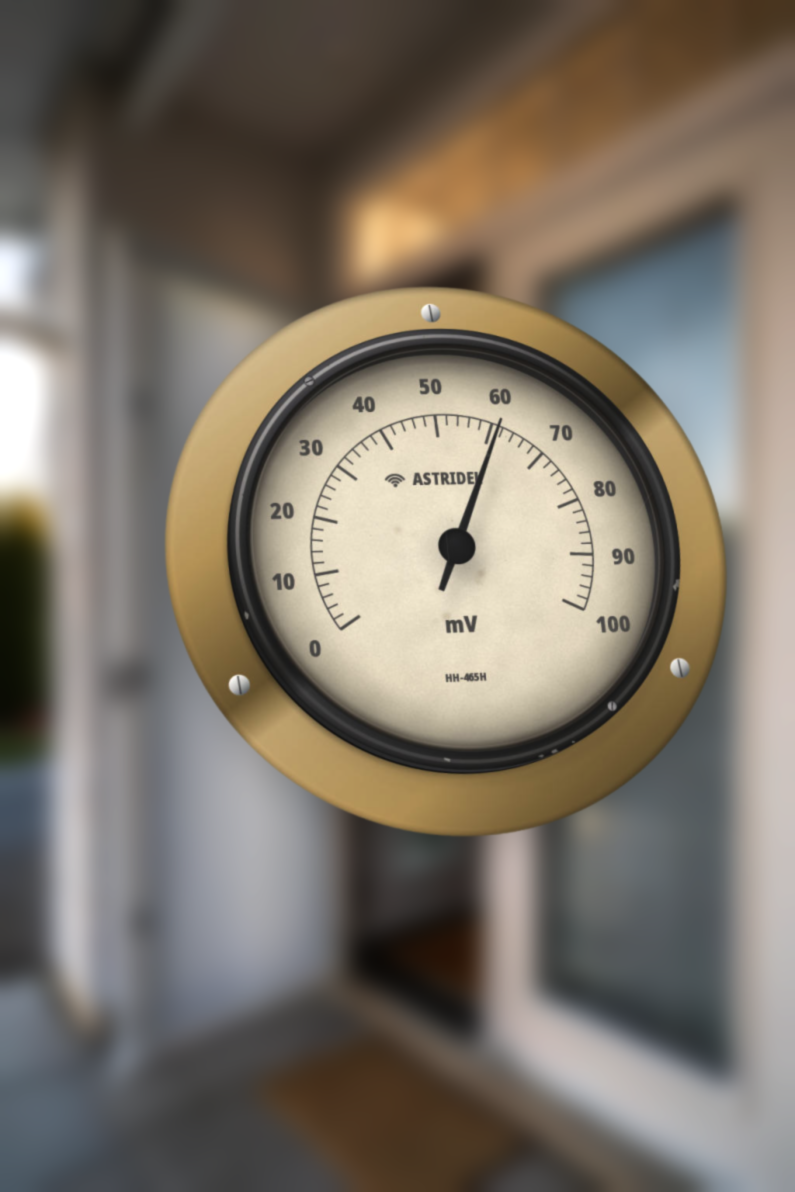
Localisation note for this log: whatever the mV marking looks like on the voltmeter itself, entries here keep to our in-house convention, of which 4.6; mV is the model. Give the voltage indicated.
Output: 61; mV
